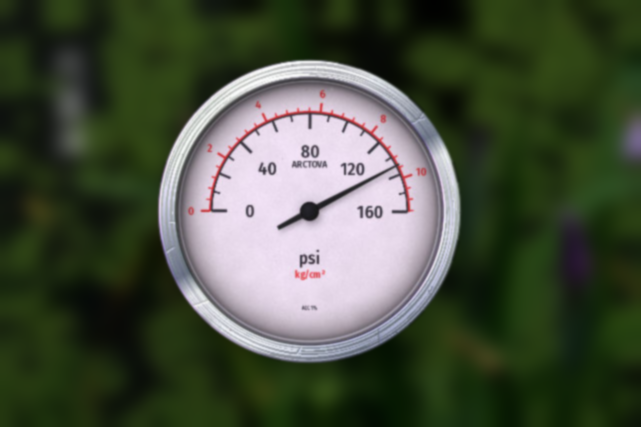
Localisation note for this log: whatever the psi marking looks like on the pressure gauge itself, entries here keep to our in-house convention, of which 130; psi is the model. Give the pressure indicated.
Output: 135; psi
